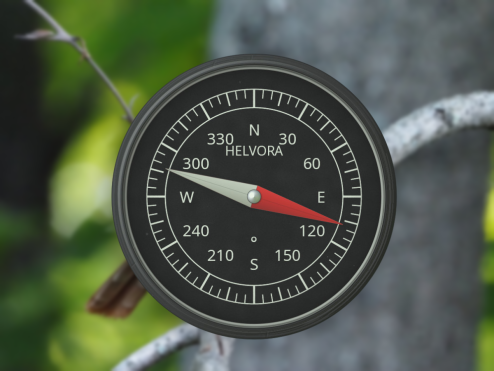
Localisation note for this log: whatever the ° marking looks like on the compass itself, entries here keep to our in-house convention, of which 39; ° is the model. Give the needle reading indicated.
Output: 107.5; °
